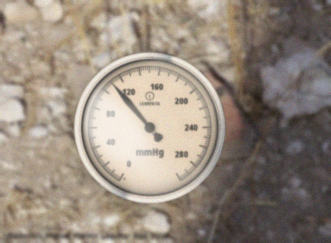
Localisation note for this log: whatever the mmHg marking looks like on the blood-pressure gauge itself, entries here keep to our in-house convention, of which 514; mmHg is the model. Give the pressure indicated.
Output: 110; mmHg
